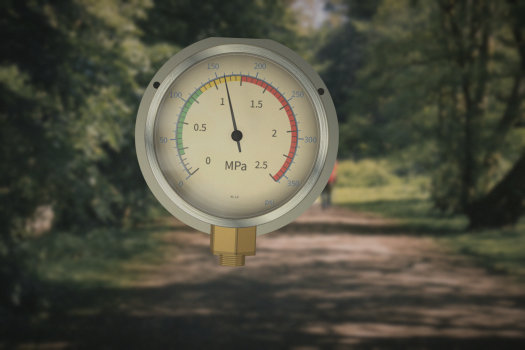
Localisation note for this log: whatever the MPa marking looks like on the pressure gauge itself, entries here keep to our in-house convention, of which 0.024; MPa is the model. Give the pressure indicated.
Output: 1.1; MPa
